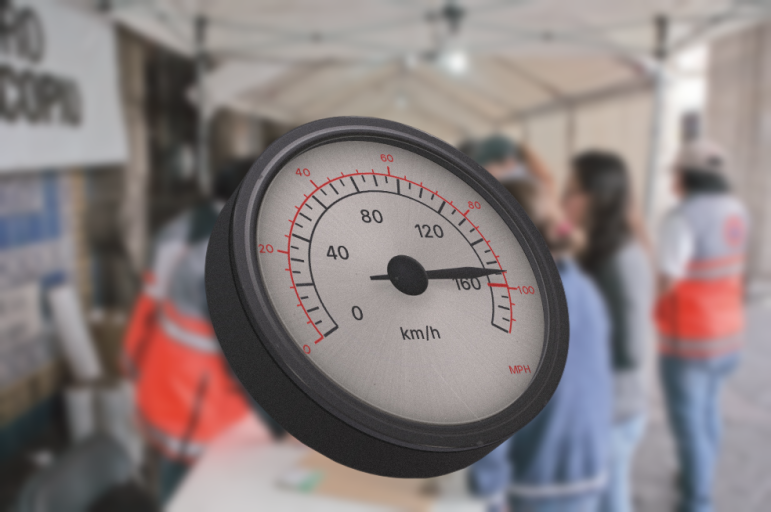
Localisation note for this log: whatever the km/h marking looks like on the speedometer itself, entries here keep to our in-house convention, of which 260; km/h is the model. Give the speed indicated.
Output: 155; km/h
